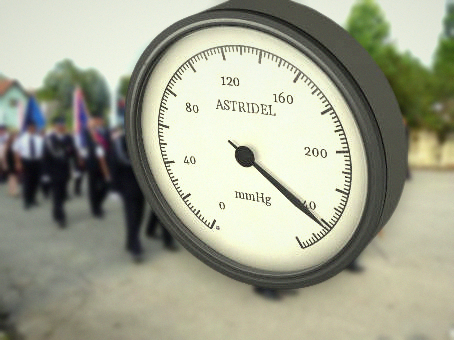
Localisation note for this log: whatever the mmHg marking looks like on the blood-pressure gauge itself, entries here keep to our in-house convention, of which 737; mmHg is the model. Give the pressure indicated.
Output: 240; mmHg
